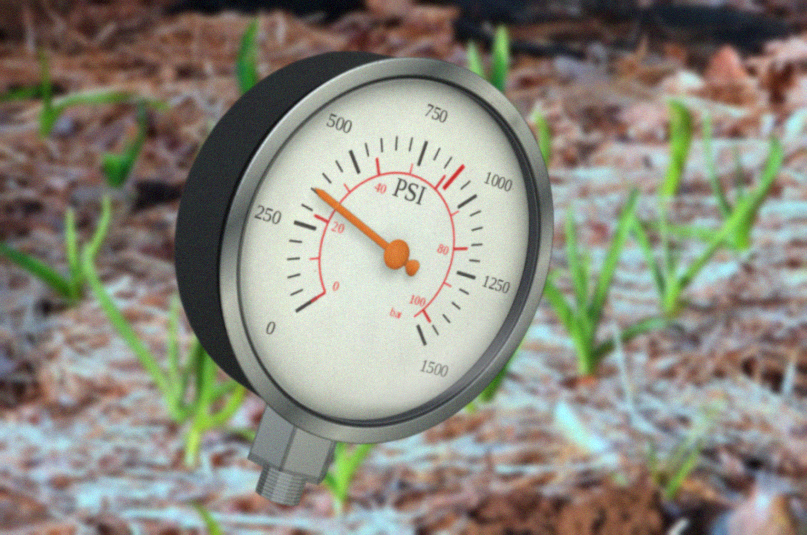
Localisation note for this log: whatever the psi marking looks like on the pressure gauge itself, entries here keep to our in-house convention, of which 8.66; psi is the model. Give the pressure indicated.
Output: 350; psi
